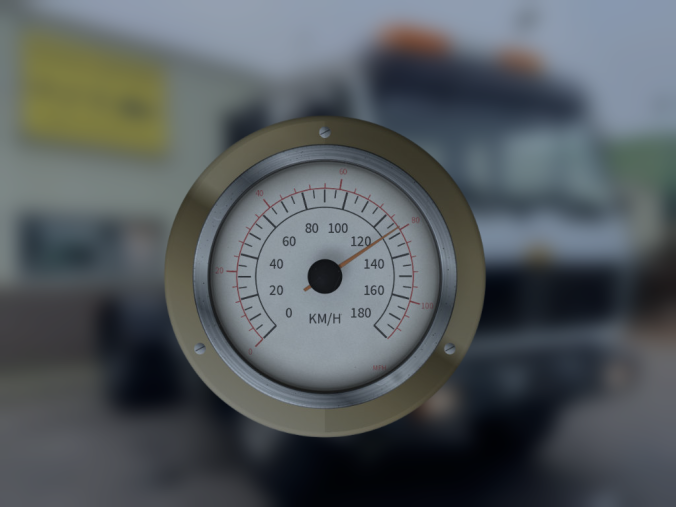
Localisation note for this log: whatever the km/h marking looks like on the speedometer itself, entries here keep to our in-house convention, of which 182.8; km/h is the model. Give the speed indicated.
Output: 127.5; km/h
